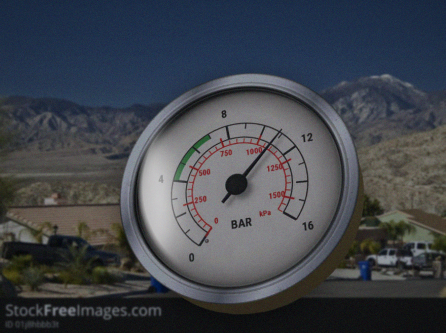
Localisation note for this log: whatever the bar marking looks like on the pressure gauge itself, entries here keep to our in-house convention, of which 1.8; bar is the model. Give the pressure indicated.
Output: 11; bar
